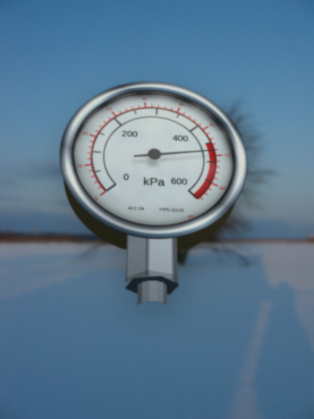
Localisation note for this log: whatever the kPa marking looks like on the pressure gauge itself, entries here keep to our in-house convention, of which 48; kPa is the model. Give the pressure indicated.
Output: 475; kPa
